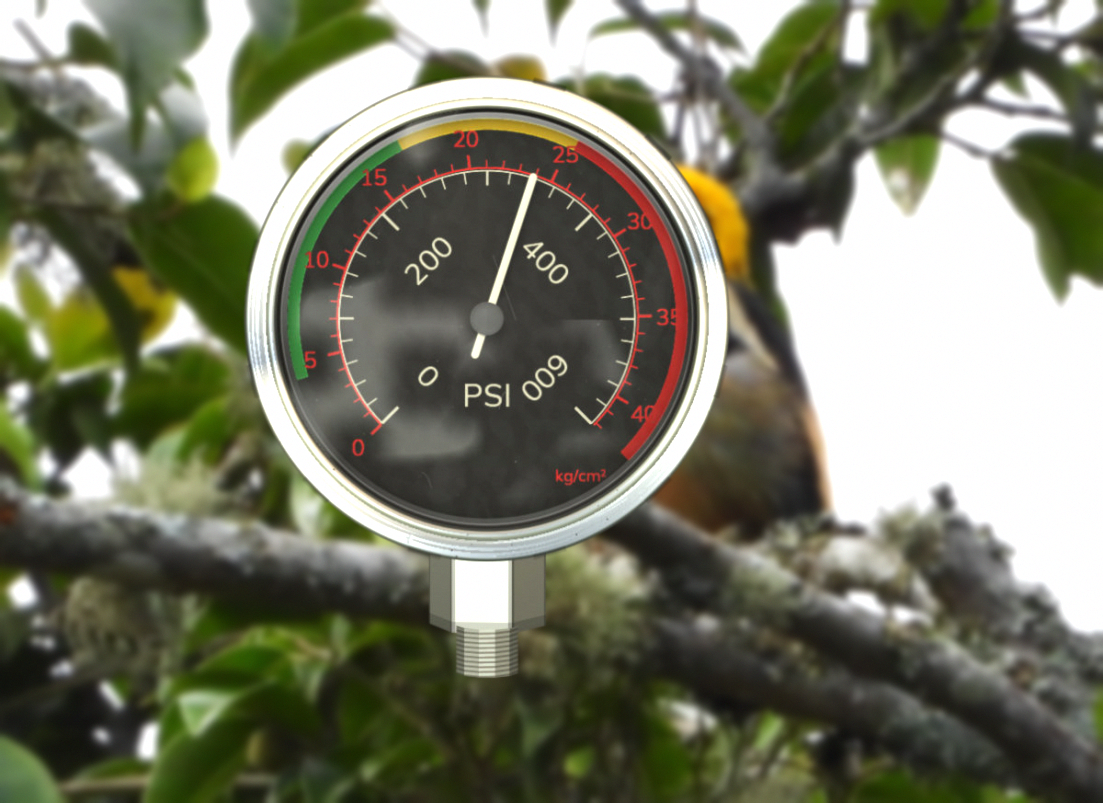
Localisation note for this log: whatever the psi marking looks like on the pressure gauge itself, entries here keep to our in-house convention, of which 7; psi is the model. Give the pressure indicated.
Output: 340; psi
